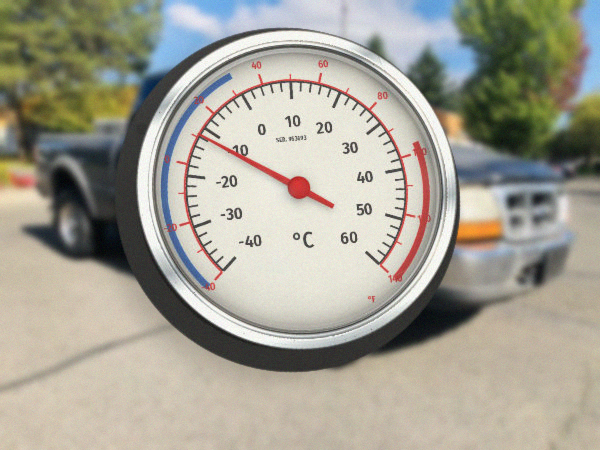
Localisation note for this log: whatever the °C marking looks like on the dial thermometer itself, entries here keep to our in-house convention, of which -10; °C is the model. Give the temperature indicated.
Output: -12; °C
